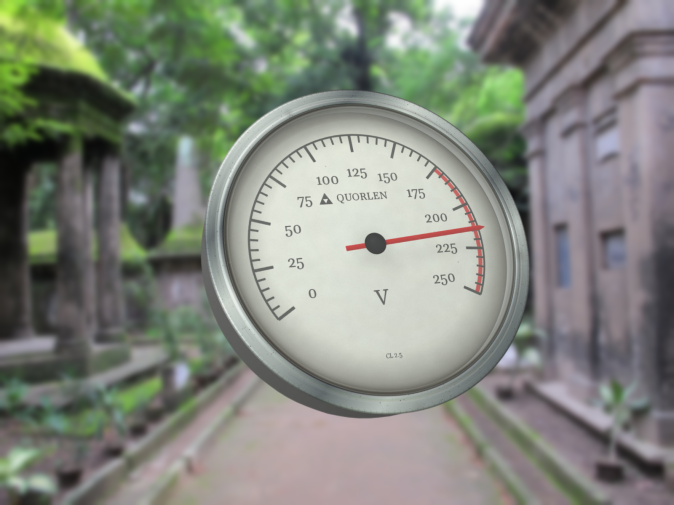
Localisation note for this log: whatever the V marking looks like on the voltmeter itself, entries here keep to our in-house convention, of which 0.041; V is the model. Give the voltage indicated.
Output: 215; V
